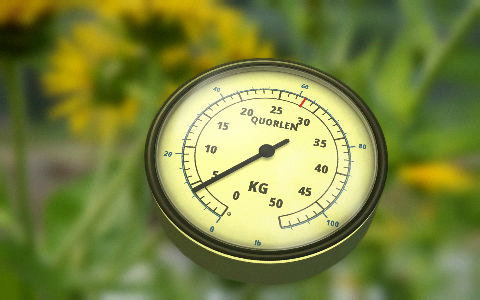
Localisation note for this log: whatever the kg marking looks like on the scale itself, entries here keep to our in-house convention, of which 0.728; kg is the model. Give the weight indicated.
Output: 4; kg
